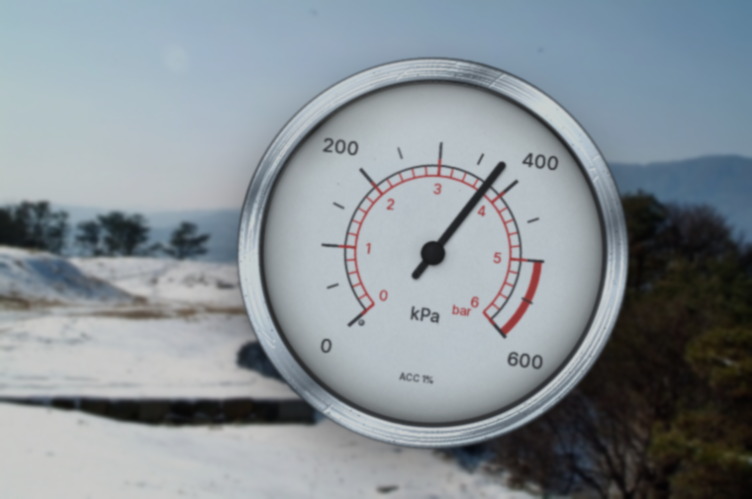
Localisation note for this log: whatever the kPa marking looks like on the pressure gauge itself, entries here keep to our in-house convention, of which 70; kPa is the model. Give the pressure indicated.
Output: 375; kPa
